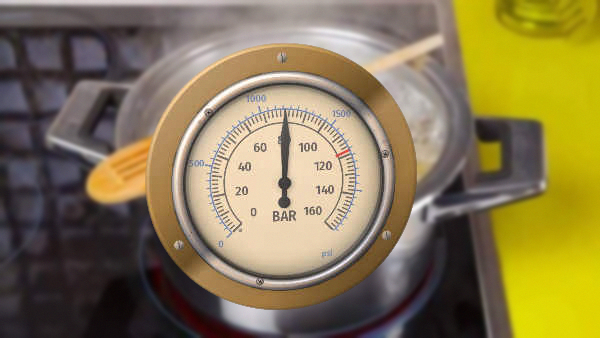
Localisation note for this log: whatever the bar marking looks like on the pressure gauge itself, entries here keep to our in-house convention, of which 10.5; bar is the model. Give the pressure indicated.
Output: 80; bar
